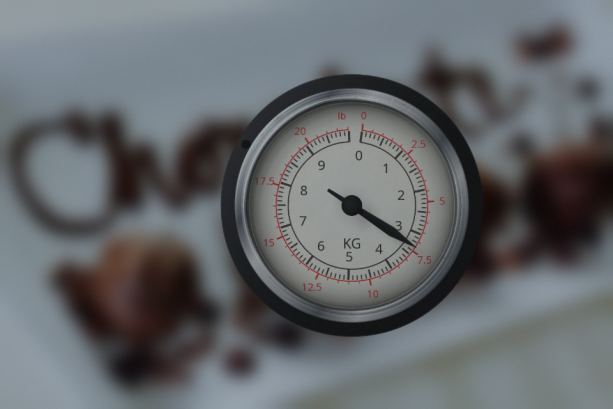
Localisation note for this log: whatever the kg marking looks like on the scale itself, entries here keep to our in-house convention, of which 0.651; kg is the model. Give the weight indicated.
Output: 3.3; kg
